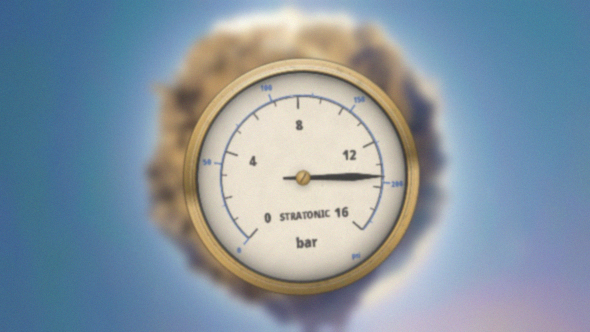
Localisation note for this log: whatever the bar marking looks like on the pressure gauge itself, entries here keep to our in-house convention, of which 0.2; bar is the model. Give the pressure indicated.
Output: 13.5; bar
